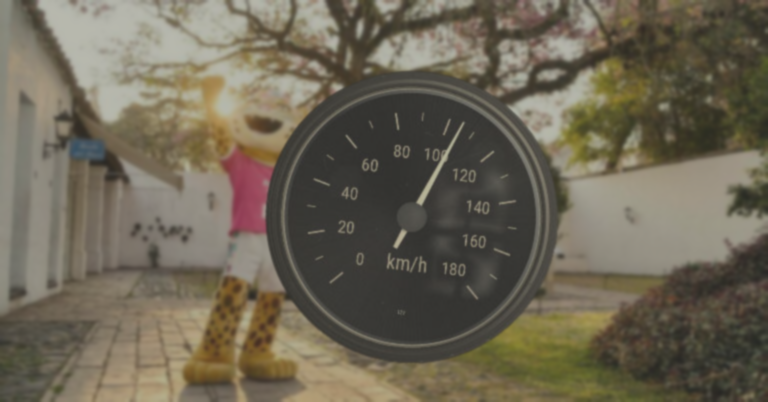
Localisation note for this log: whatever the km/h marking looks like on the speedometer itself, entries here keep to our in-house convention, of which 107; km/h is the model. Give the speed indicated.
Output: 105; km/h
